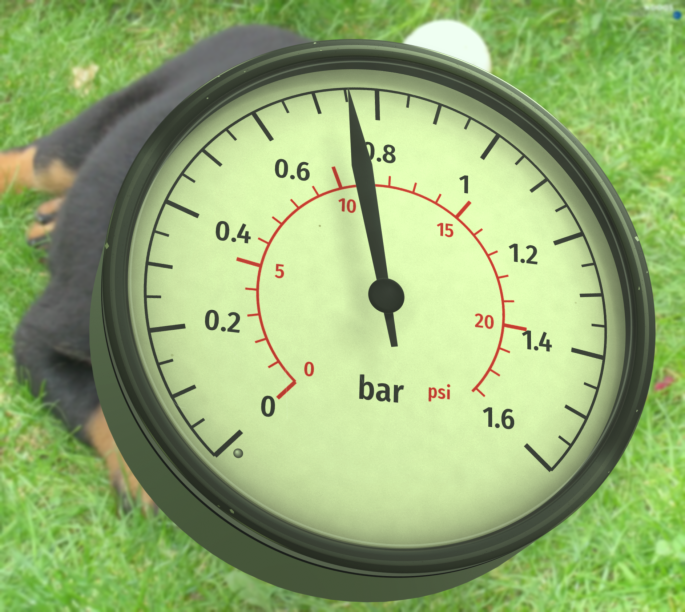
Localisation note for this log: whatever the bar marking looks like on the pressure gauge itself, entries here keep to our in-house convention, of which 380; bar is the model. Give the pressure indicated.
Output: 0.75; bar
